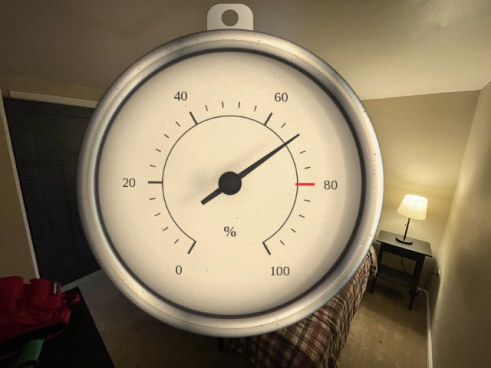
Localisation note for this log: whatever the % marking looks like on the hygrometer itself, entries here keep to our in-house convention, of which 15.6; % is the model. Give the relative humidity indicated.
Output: 68; %
